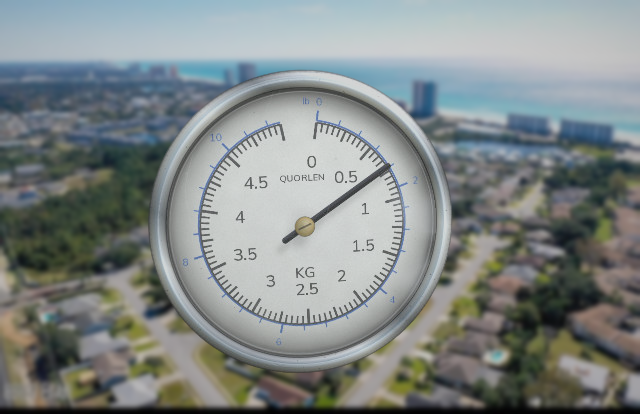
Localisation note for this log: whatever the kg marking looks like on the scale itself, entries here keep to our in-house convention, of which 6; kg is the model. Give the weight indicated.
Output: 0.7; kg
